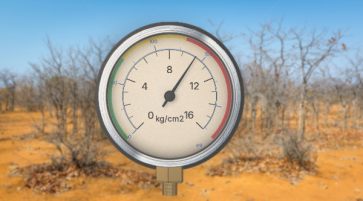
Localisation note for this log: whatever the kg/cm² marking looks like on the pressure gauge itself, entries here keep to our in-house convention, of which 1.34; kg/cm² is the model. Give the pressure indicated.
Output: 10; kg/cm²
